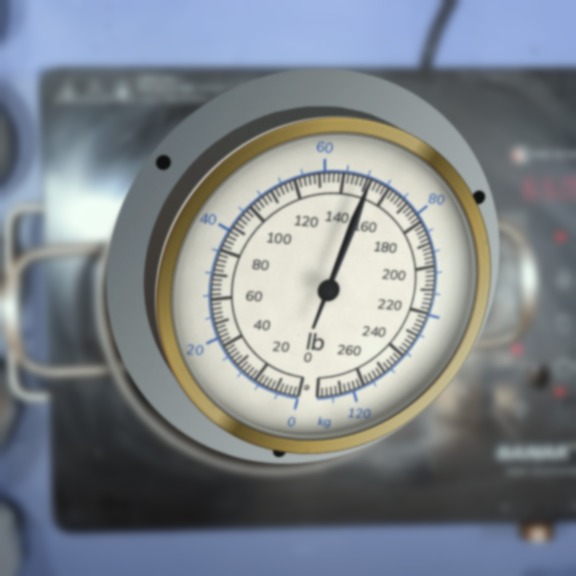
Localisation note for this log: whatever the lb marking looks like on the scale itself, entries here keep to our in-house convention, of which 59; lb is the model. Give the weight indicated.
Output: 150; lb
